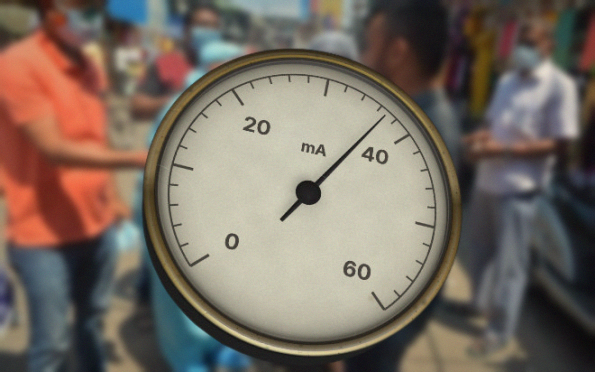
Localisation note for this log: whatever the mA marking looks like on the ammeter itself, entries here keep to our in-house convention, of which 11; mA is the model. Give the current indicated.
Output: 37; mA
